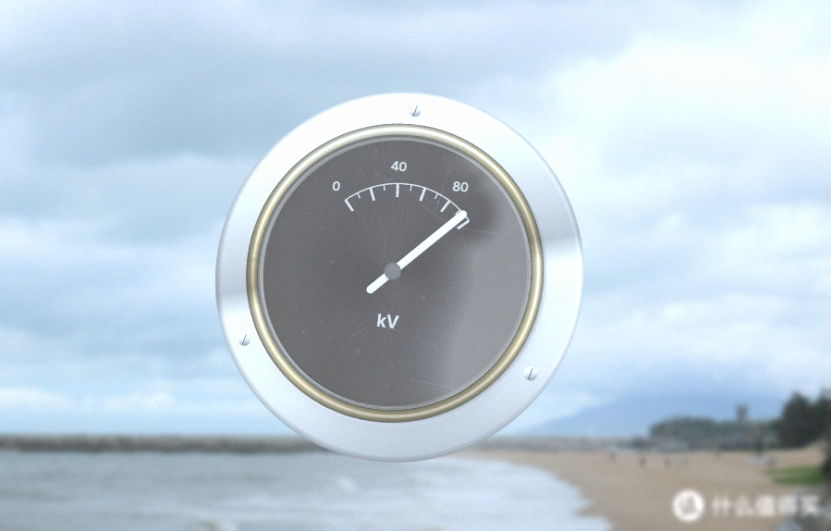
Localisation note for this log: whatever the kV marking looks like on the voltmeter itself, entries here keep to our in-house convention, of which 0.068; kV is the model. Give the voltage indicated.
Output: 95; kV
